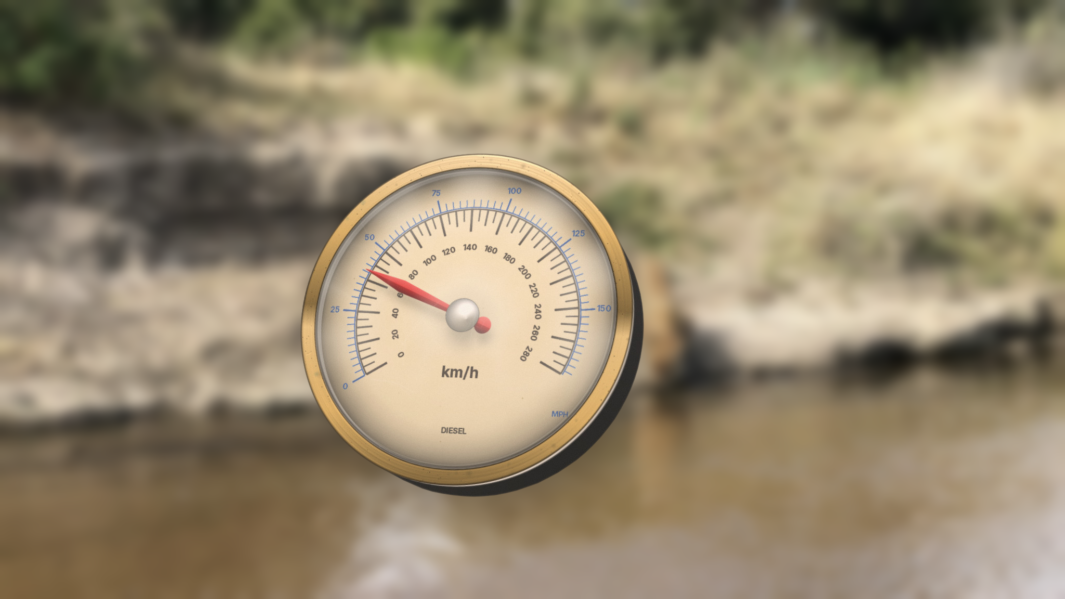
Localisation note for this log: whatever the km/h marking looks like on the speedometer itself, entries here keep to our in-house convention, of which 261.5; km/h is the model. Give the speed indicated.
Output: 65; km/h
